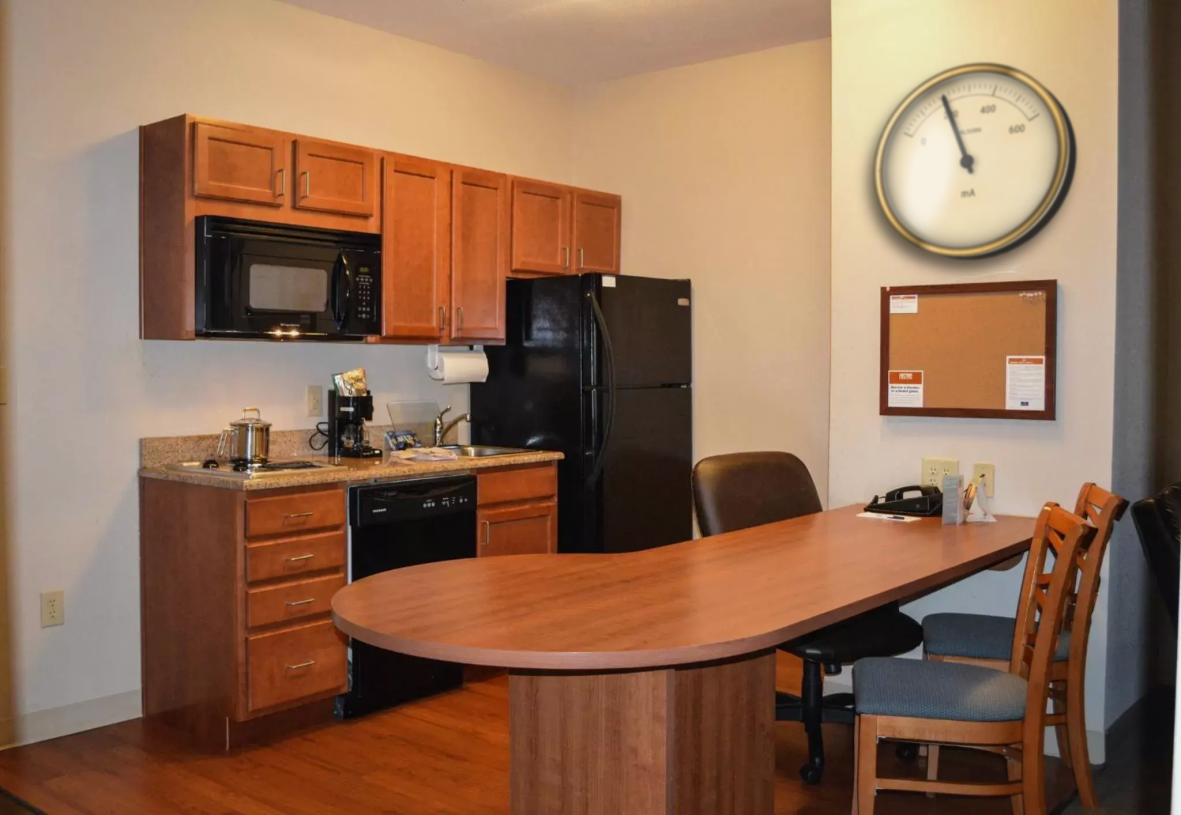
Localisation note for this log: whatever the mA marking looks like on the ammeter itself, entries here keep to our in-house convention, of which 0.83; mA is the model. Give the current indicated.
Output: 200; mA
